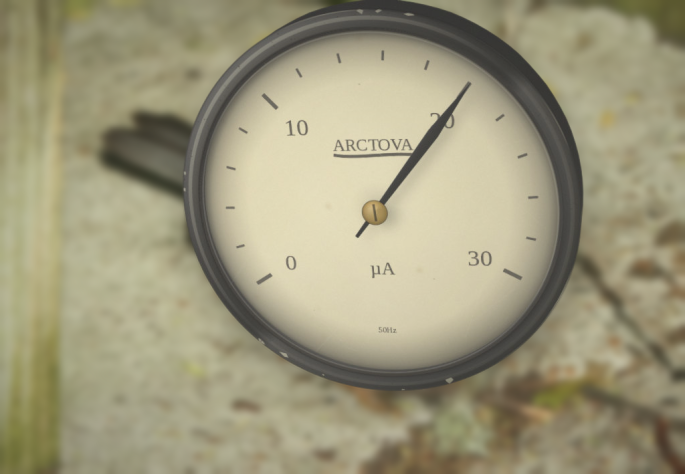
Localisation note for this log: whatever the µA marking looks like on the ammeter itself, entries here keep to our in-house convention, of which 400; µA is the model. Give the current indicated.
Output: 20; µA
